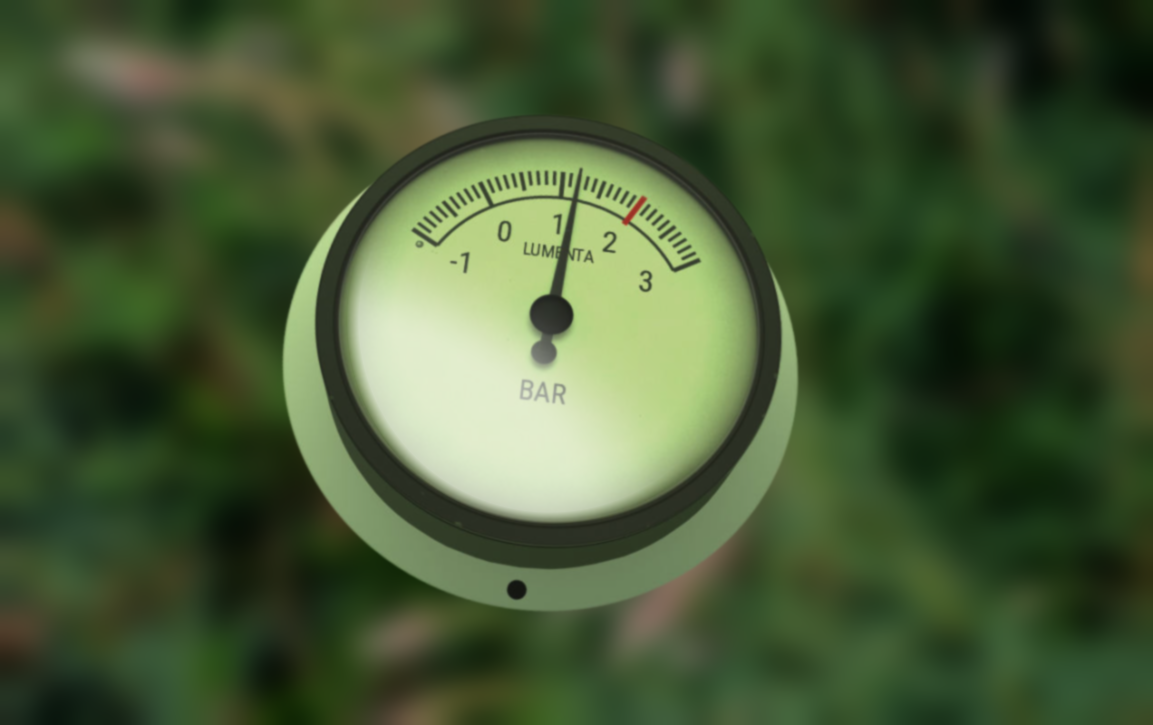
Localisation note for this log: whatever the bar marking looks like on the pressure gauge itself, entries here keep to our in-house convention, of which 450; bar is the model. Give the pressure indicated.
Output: 1.2; bar
